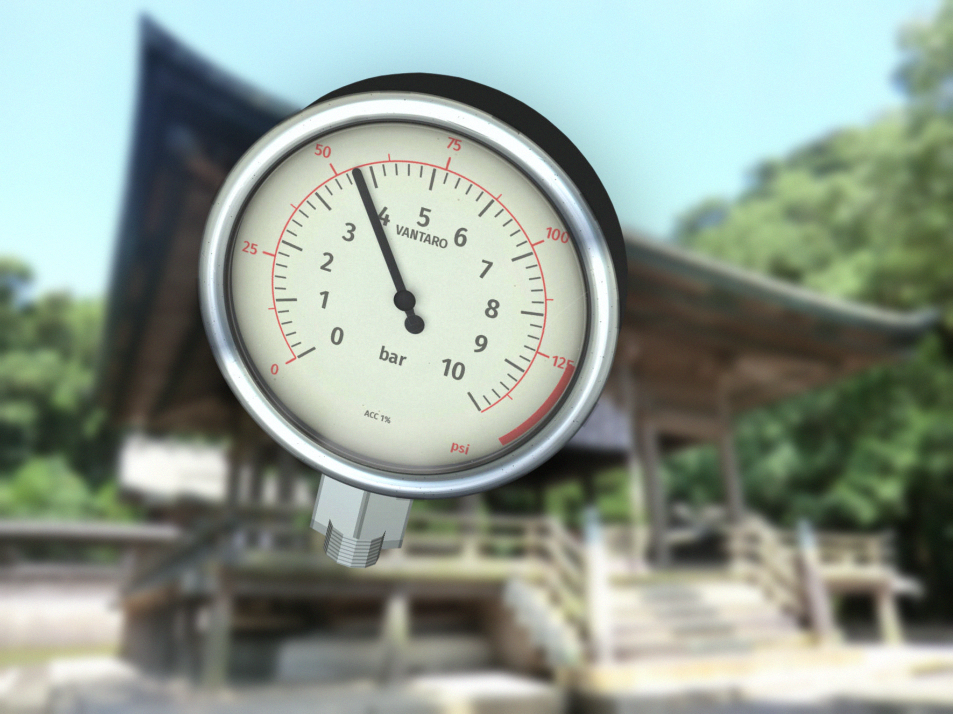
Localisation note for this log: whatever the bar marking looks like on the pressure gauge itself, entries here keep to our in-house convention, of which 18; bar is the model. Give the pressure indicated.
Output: 3.8; bar
